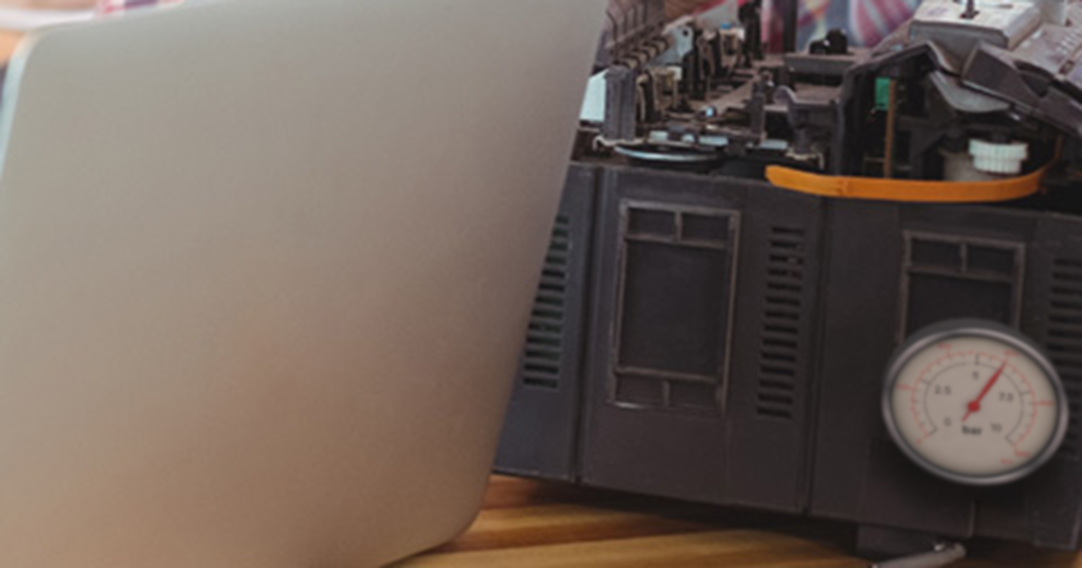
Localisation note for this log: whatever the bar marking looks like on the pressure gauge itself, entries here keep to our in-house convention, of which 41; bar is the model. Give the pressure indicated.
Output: 6; bar
